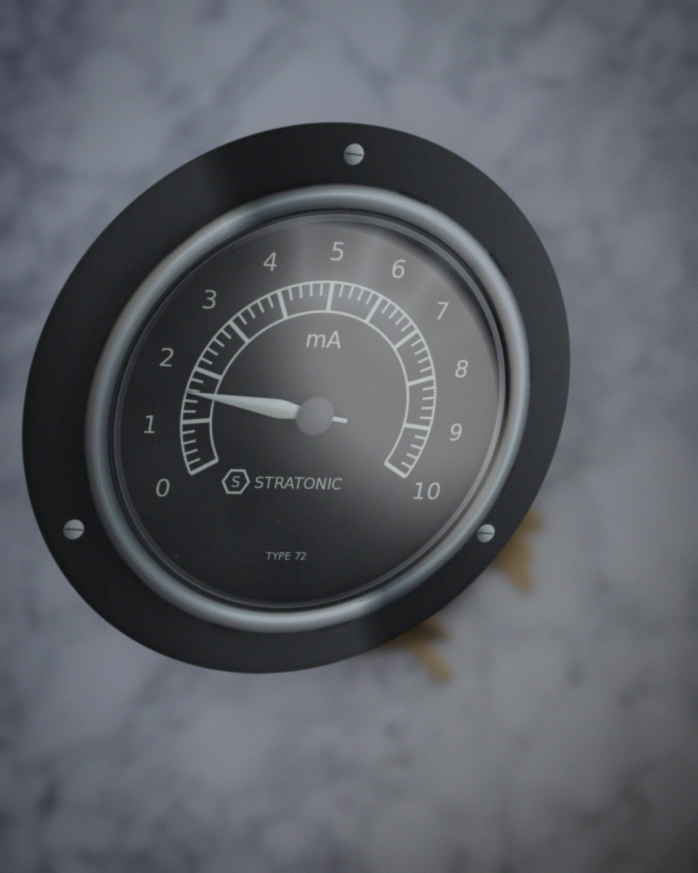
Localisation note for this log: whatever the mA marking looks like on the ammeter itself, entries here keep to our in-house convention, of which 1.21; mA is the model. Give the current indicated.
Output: 1.6; mA
